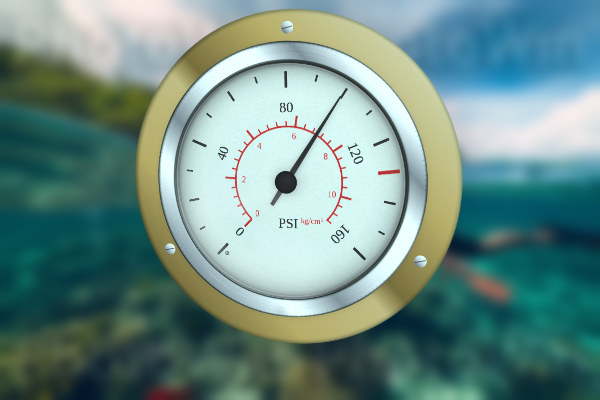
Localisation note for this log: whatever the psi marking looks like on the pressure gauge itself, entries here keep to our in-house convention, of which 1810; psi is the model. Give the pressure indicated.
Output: 100; psi
